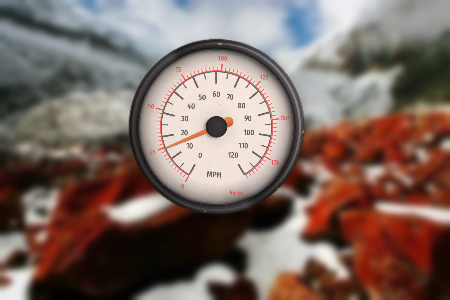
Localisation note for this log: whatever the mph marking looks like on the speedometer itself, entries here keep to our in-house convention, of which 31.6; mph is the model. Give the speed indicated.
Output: 15; mph
